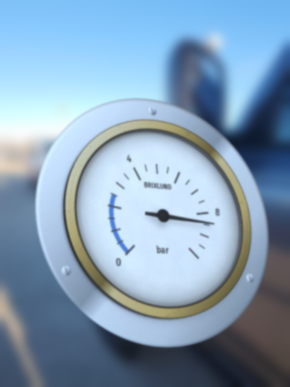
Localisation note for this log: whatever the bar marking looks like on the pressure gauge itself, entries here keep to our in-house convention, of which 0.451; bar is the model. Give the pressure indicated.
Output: 8.5; bar
